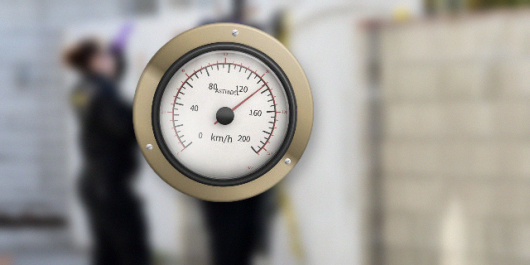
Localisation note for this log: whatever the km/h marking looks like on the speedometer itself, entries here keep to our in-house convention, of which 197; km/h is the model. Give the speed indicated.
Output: 135; km/h
